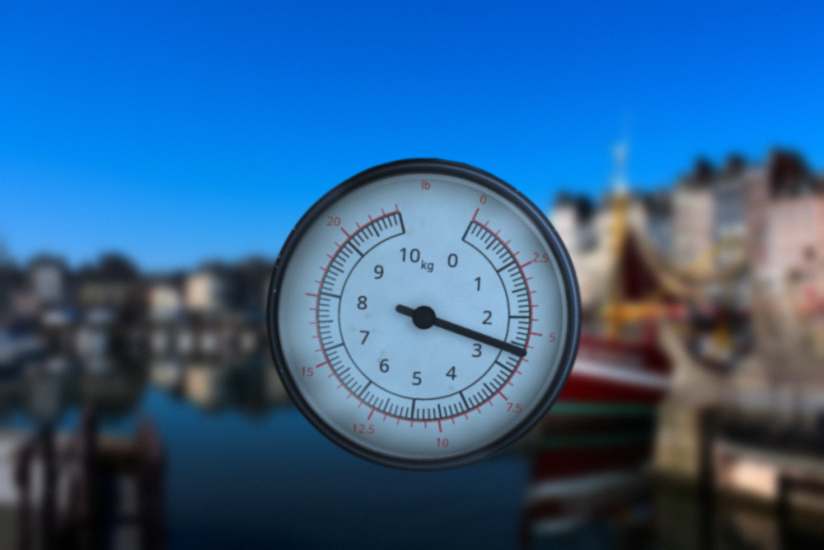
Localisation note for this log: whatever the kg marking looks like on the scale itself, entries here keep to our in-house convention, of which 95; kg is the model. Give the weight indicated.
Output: 2.6; kg
